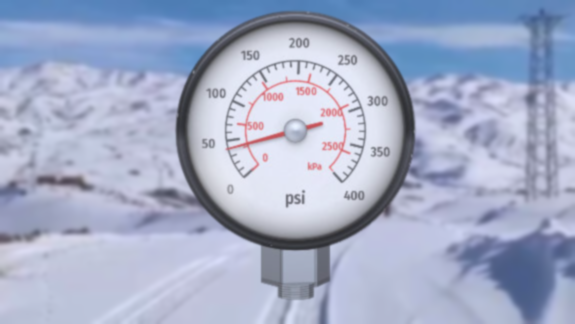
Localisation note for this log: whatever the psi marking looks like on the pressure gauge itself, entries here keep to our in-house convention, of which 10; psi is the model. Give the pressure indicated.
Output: 40; psi
